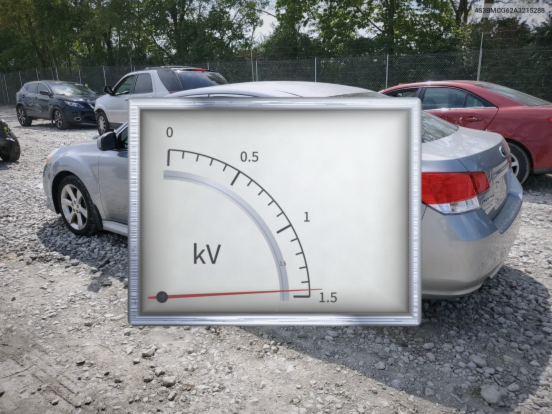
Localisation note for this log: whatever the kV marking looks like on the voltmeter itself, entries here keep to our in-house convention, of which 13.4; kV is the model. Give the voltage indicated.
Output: 1.45; kV
